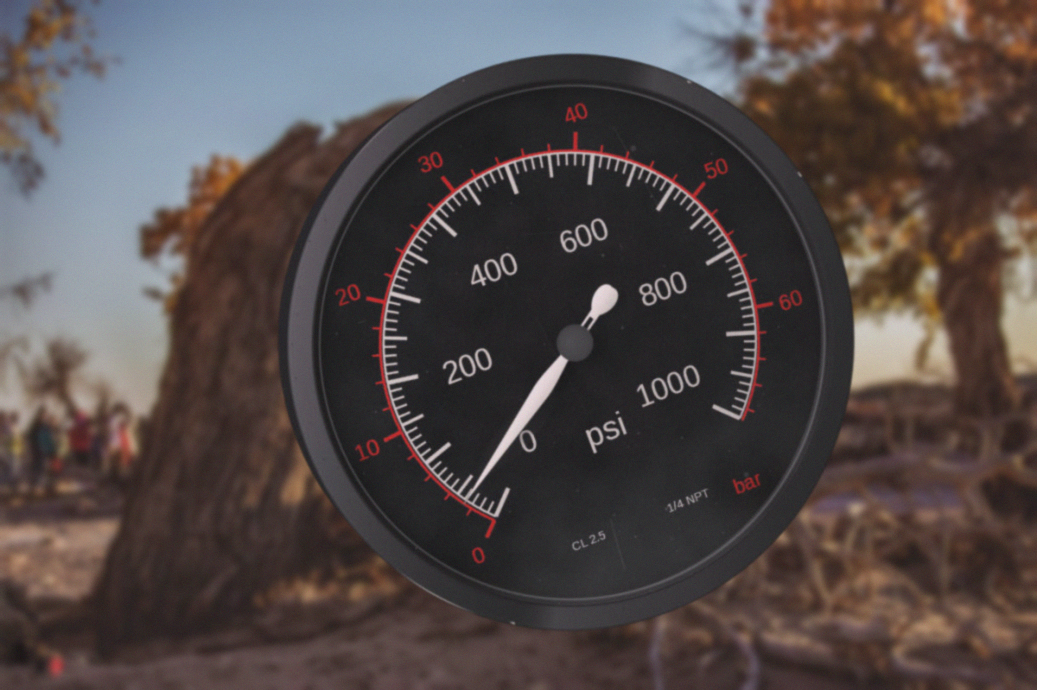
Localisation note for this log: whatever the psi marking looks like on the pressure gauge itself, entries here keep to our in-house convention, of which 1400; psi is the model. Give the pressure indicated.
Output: 40; psi
